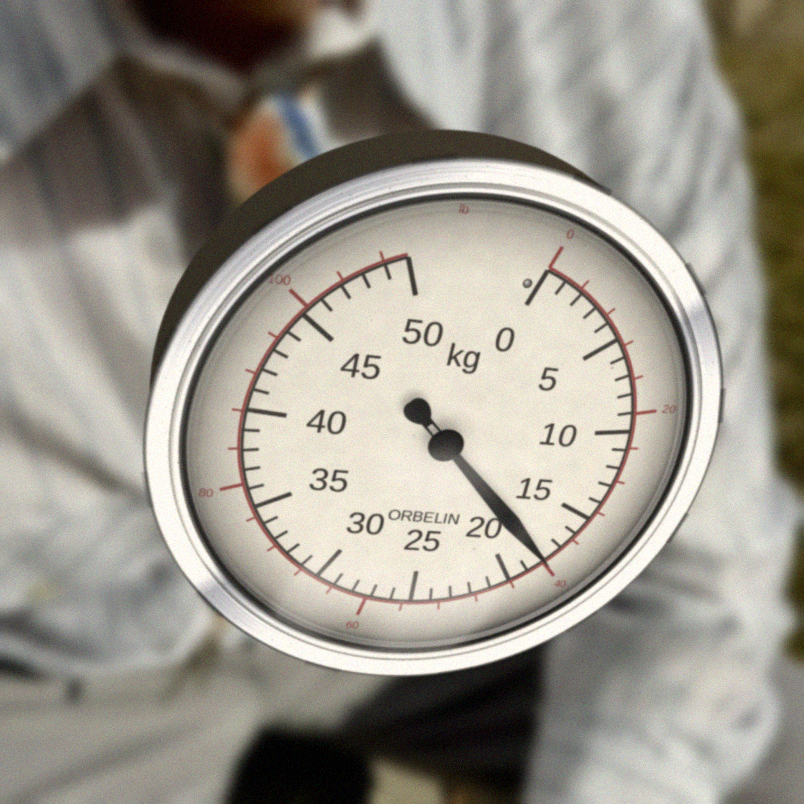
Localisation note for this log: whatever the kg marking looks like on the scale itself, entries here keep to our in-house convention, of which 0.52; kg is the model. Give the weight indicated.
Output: 18; kg
